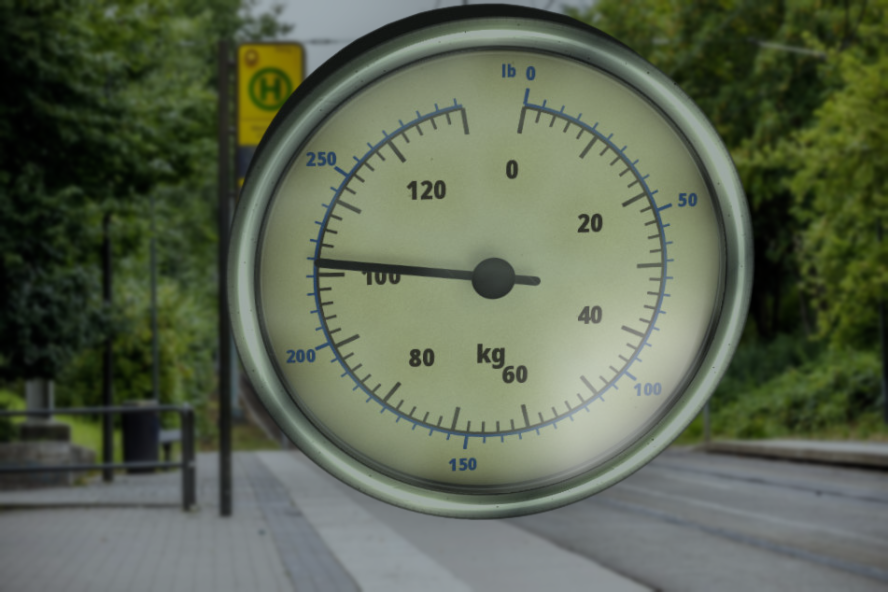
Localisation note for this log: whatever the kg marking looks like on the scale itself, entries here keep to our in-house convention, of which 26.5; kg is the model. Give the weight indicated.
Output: 102; kg
